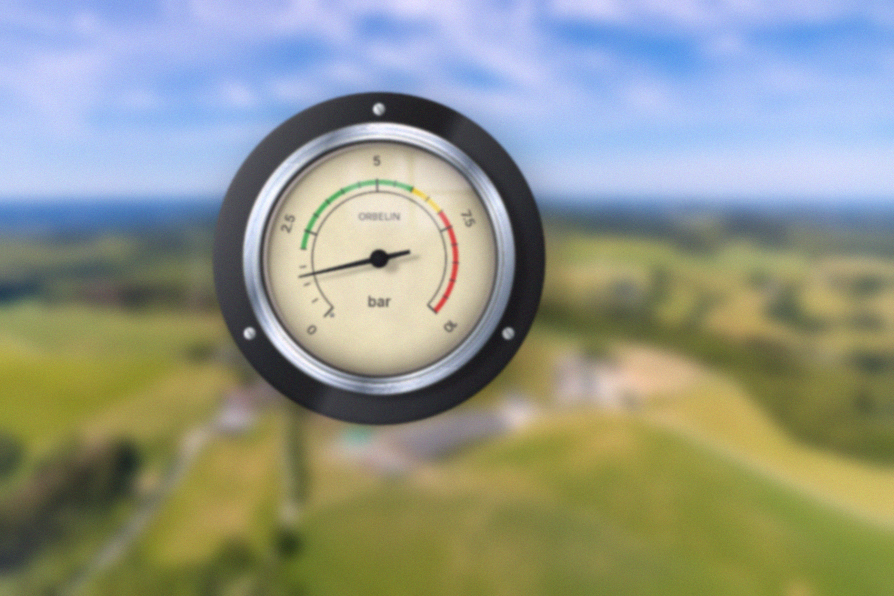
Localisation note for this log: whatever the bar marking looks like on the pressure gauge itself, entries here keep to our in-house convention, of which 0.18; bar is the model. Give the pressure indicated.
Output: 1.25; bar
